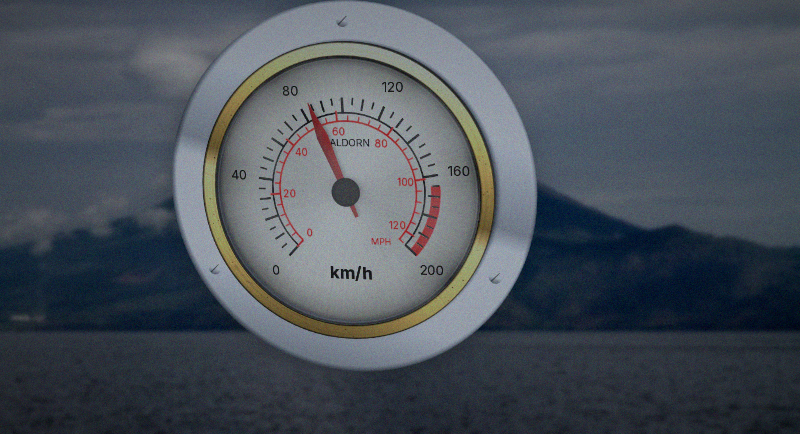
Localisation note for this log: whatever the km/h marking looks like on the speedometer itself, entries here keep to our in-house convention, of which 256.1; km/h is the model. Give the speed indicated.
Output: 85; km/h
